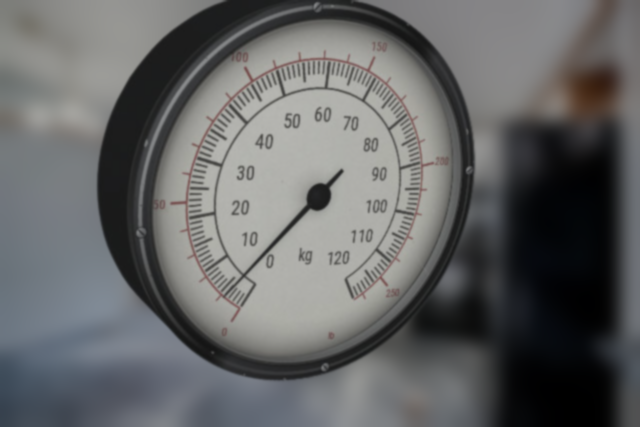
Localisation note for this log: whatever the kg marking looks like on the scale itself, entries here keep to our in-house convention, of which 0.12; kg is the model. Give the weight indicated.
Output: 5; kg
